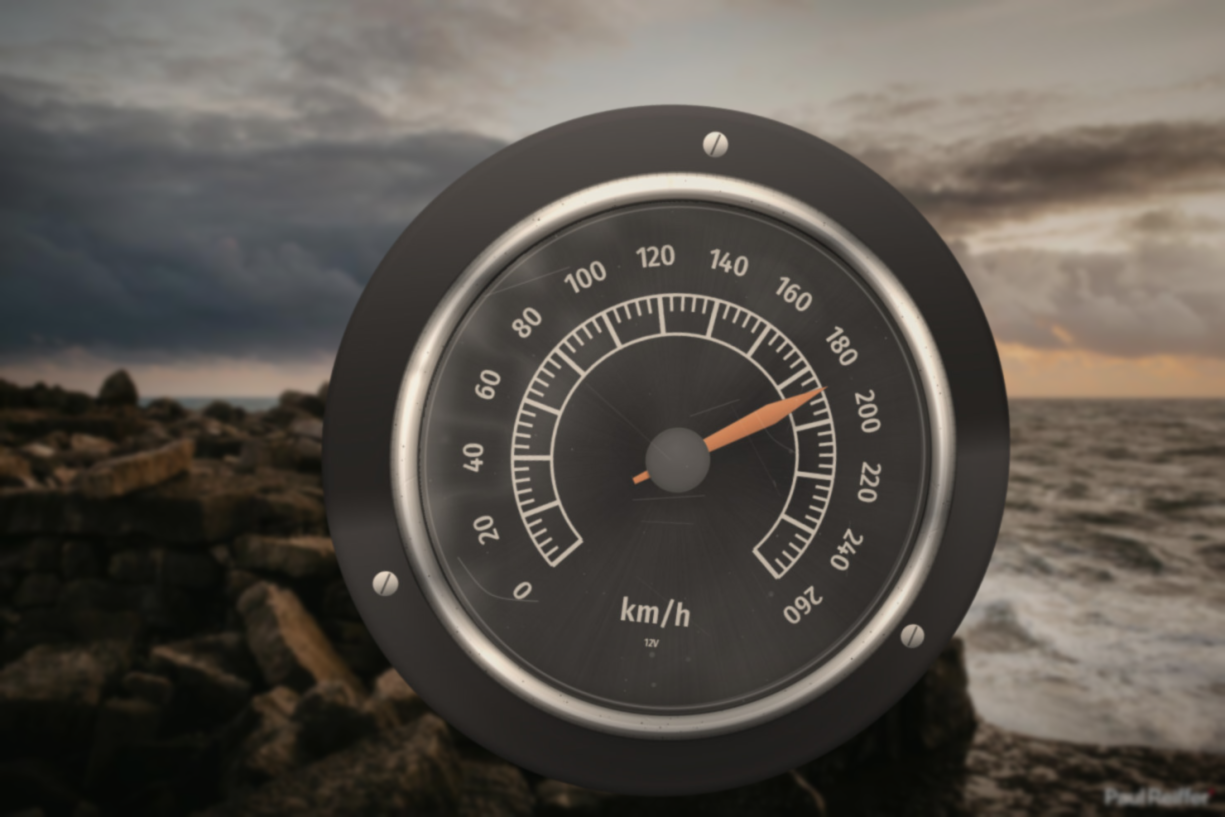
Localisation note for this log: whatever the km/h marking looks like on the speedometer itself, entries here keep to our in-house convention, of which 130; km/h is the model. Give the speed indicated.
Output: 188; km/h
